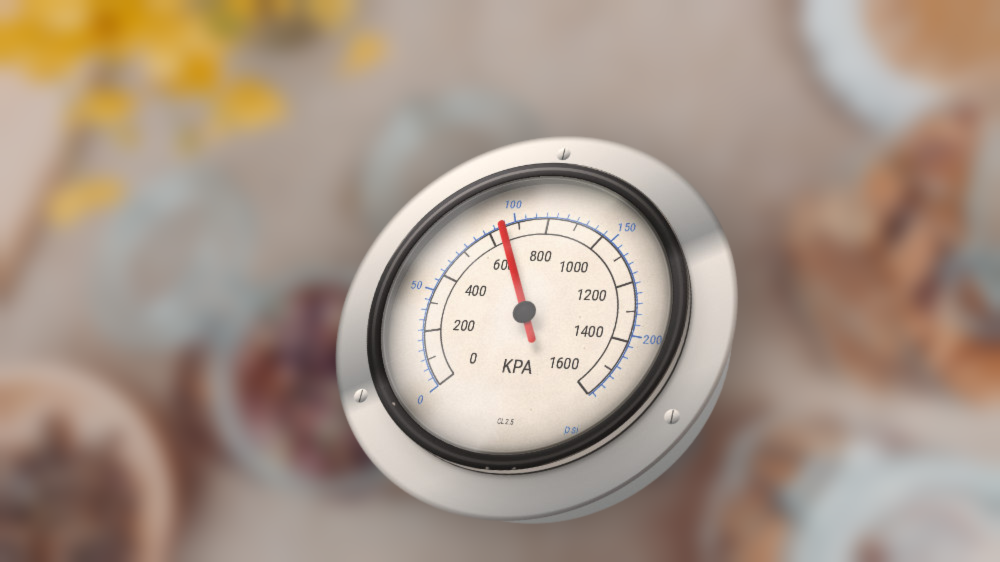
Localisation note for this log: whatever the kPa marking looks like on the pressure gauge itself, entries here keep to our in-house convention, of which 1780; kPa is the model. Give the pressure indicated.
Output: 650; kPa
